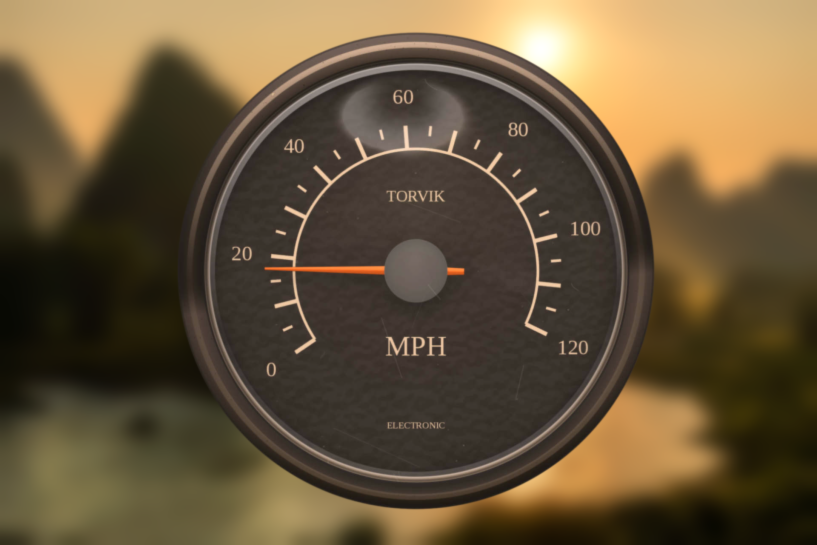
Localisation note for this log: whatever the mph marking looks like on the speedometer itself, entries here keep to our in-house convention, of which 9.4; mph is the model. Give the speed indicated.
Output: 17.5; mph
